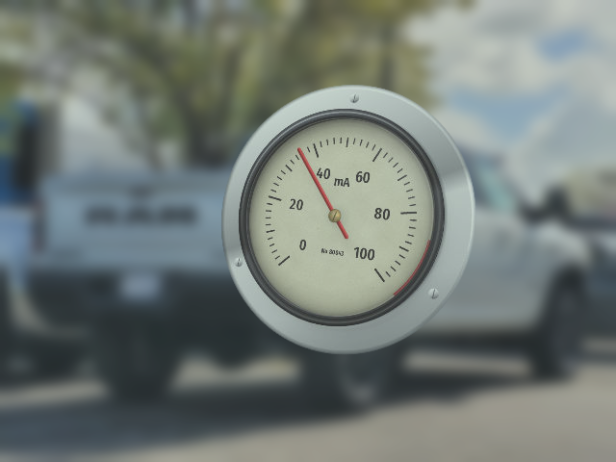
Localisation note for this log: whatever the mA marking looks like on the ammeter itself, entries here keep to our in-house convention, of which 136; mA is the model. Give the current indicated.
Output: 36; mA
